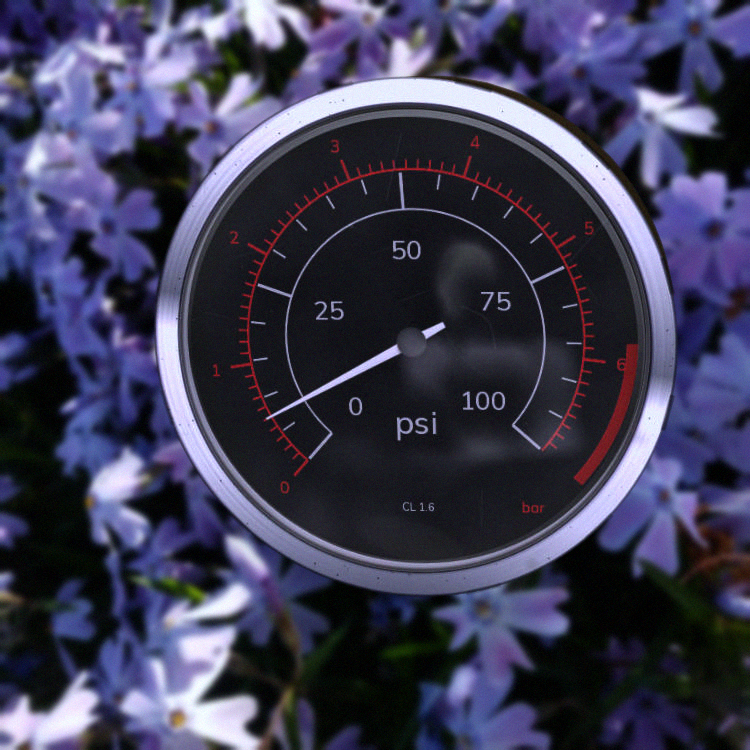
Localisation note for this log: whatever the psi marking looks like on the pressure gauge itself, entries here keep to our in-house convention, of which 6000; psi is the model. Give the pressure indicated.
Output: 7.5; psi
